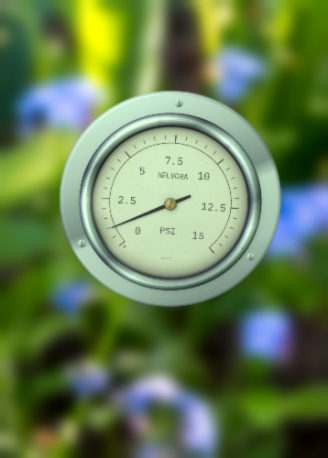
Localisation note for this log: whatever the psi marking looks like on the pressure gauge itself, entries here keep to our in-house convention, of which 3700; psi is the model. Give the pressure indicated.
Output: 1; psi
